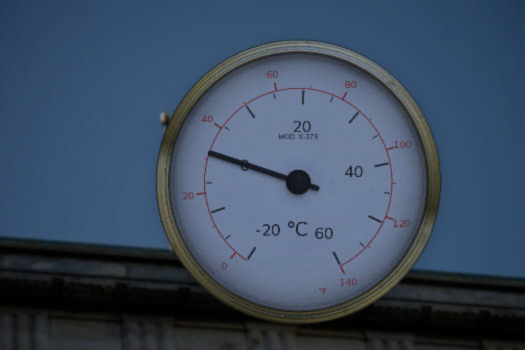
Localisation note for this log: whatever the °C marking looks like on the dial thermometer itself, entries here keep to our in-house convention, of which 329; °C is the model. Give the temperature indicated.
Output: 0; °C
